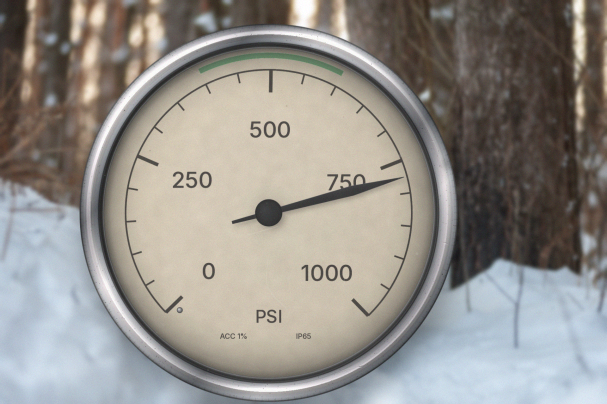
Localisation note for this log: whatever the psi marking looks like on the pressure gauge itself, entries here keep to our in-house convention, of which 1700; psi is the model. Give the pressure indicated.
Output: 775; psi
